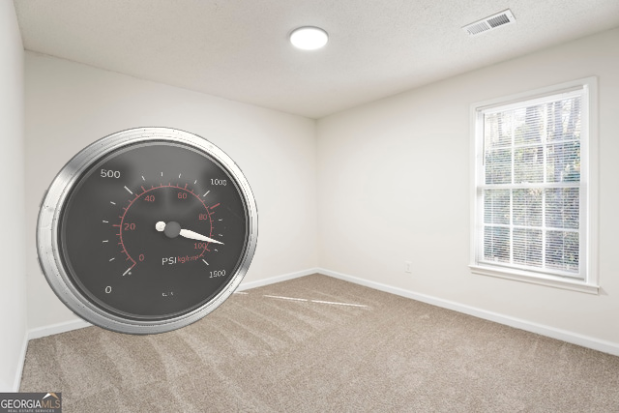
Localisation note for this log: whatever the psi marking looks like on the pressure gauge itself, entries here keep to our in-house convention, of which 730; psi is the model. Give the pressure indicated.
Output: 1350; psi
